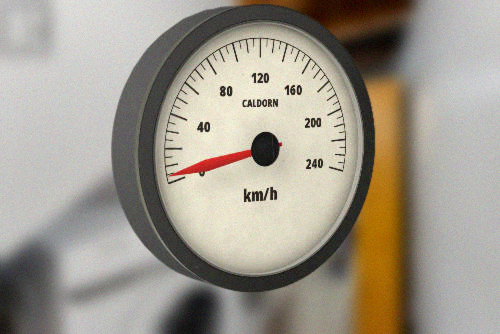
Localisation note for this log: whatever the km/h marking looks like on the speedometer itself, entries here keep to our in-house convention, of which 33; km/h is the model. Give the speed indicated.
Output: 5; km/h
